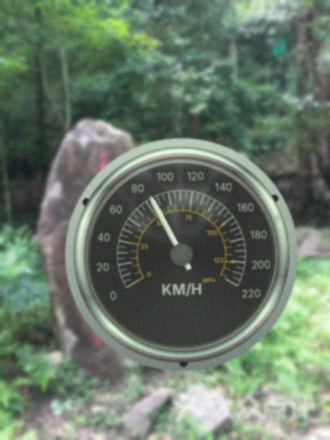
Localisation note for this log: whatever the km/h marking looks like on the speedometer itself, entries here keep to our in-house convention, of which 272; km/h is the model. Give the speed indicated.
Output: 85; km/h
